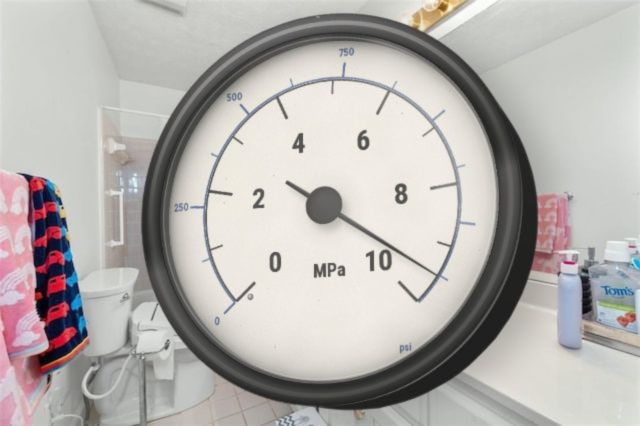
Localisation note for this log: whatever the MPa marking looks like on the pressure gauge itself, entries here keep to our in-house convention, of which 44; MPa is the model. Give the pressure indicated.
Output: 9.5; MPa
